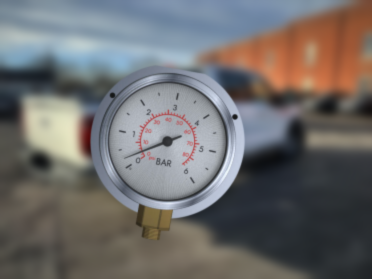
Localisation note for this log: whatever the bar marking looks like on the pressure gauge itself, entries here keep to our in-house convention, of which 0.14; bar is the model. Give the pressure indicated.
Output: 0.25; bar
